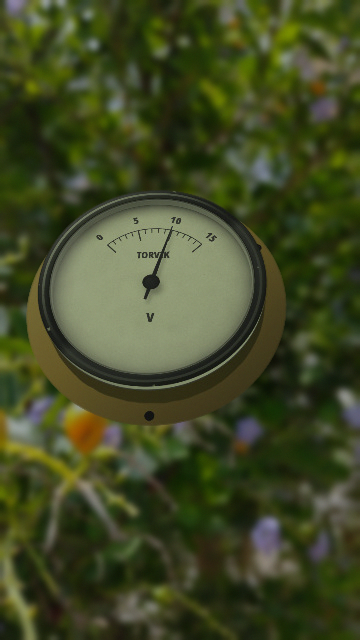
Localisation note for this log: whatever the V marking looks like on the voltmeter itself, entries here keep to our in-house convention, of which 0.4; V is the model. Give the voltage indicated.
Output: 10; V
